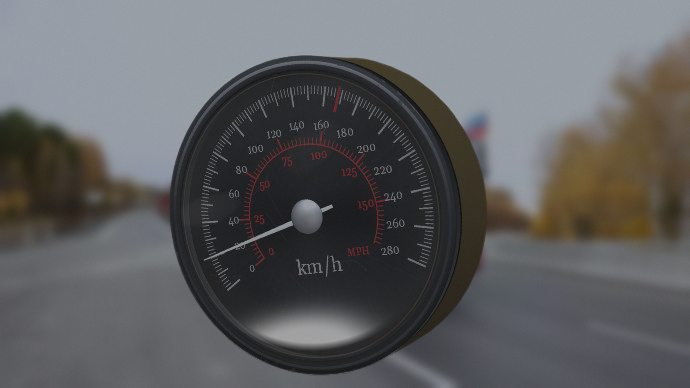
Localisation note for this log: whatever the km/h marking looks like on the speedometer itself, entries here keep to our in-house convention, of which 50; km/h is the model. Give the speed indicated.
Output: 20; km/h
